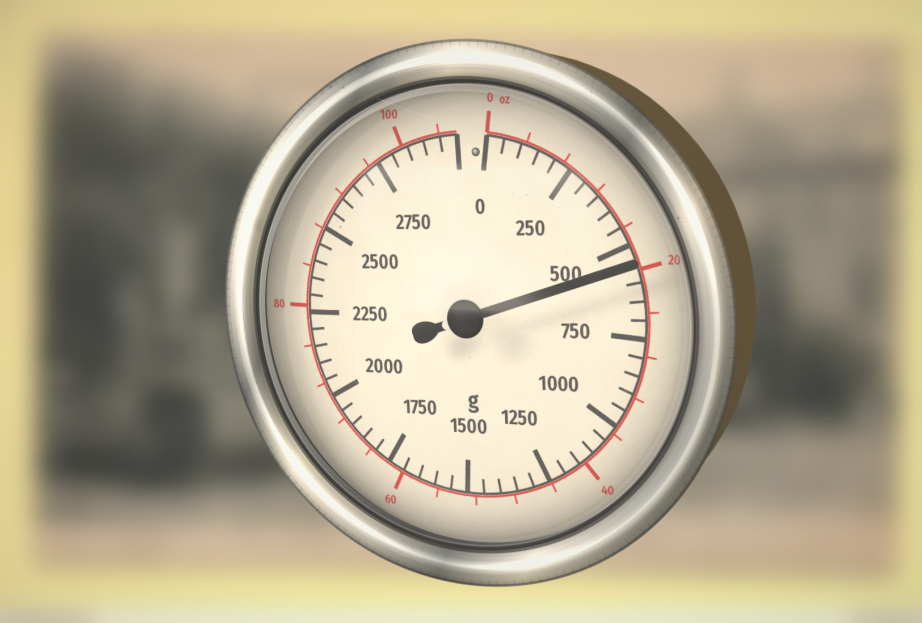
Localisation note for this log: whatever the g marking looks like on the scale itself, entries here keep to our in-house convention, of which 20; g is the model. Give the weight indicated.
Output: 550; g
